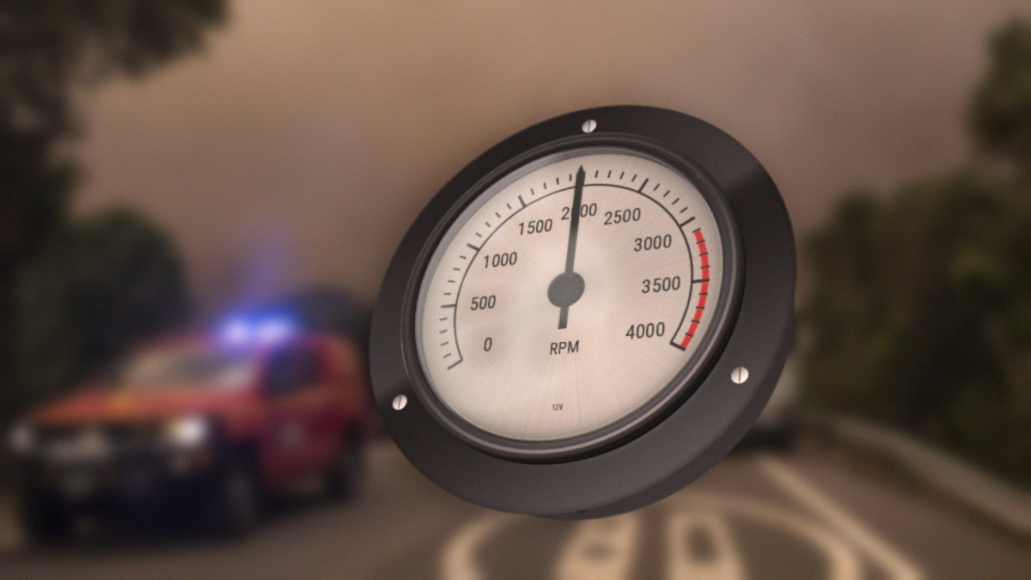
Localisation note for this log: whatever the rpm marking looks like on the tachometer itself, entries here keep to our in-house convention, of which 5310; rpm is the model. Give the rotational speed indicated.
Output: 2000; rpm
